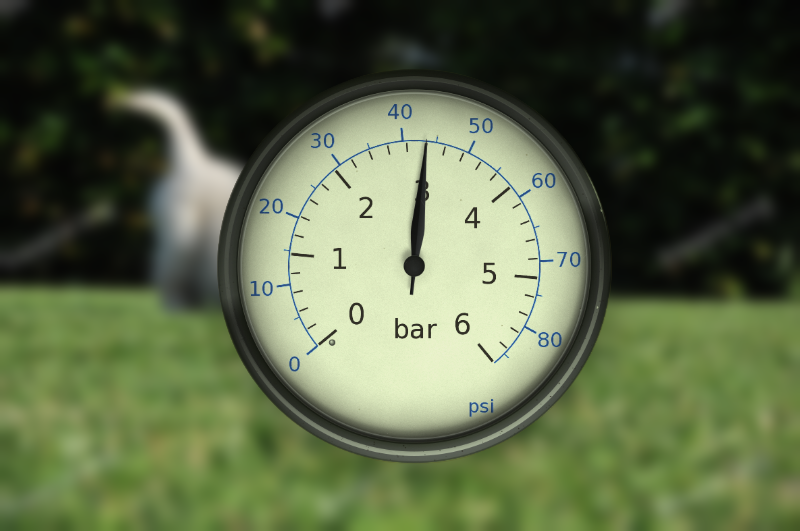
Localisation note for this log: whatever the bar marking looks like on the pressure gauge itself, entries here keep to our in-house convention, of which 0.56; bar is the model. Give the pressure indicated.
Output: 3; bar
